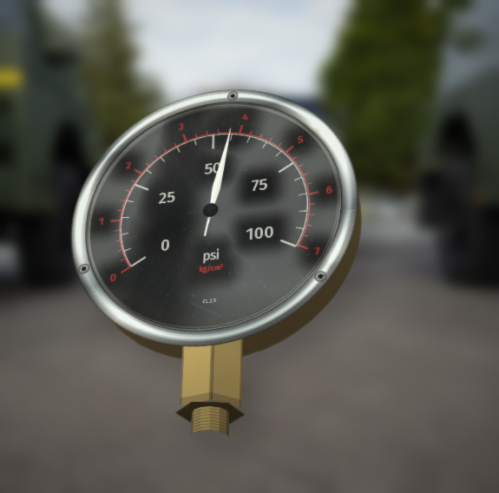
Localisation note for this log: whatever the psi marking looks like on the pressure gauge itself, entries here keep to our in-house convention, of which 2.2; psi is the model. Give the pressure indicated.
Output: 55; psi
